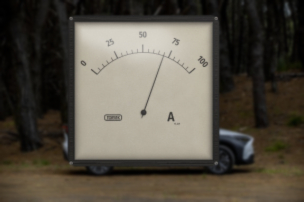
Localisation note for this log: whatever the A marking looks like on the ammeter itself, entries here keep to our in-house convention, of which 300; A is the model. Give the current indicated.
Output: 70; A
